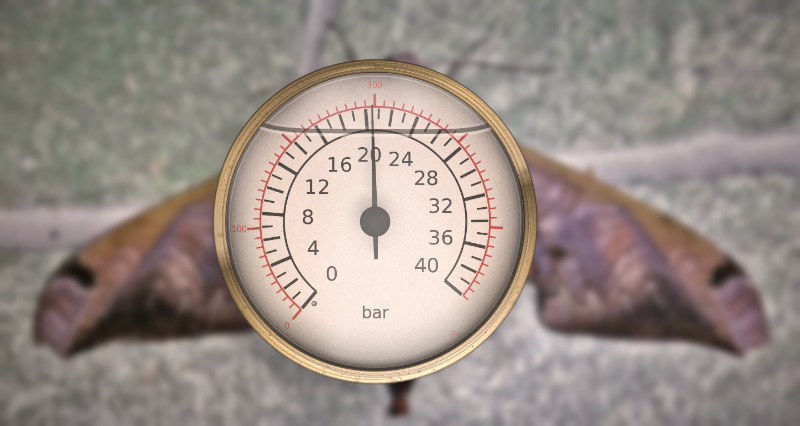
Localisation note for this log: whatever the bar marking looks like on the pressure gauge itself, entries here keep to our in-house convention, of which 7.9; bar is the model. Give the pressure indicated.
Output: 20.5; bar
